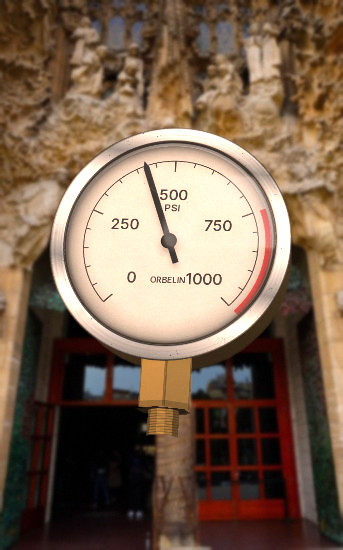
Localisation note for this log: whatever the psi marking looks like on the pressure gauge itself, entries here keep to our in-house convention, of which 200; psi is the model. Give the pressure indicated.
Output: 425; psi
